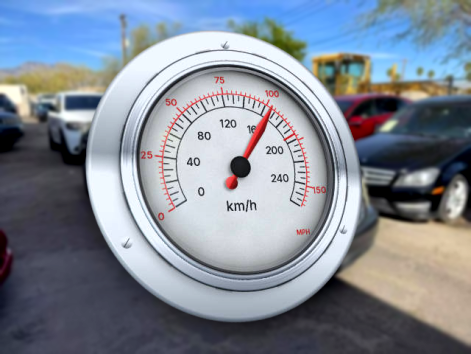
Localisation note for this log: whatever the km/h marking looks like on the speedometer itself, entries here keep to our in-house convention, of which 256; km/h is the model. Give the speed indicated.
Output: 165; km/h
